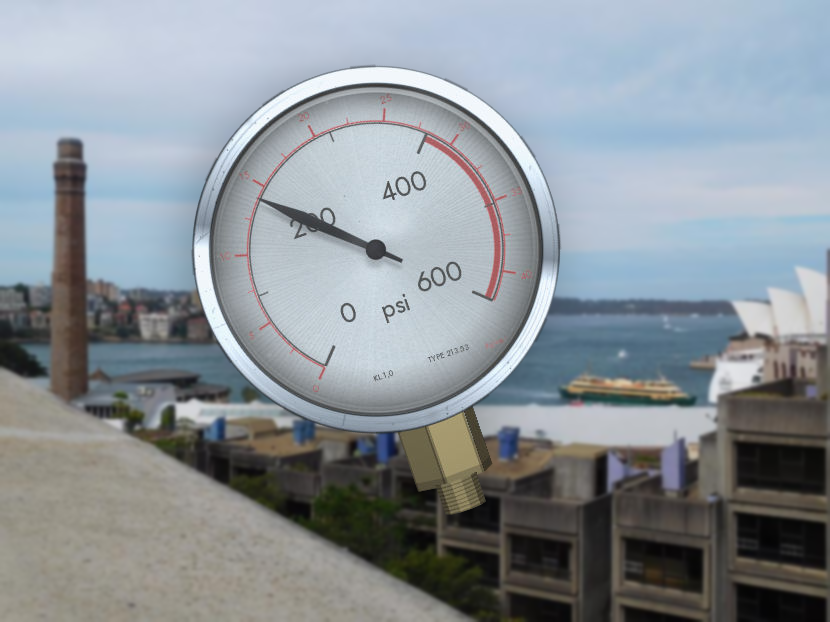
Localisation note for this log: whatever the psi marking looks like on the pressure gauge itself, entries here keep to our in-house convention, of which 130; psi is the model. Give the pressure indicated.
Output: 200; psi
